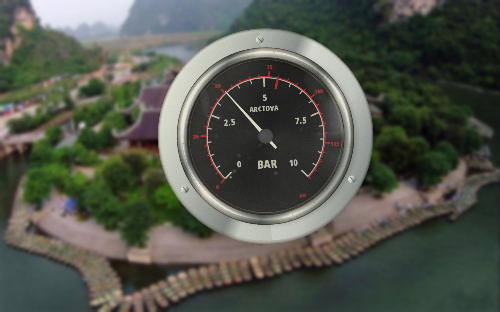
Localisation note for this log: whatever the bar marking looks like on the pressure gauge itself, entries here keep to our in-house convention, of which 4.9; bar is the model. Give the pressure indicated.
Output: 3.5; bar
